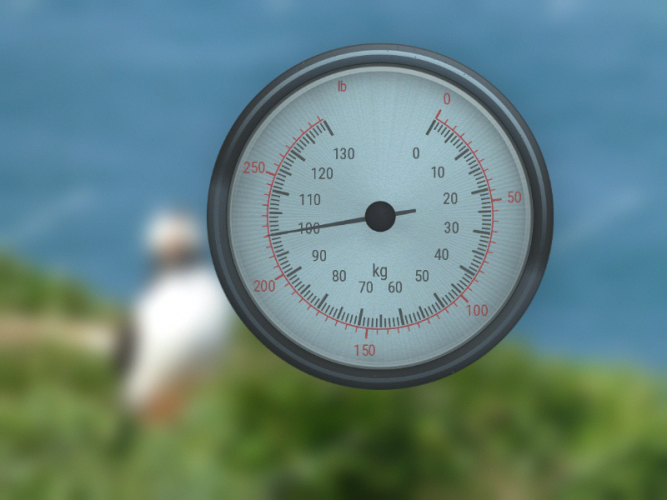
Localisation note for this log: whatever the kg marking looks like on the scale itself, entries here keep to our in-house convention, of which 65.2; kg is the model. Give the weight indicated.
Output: 100; kg
